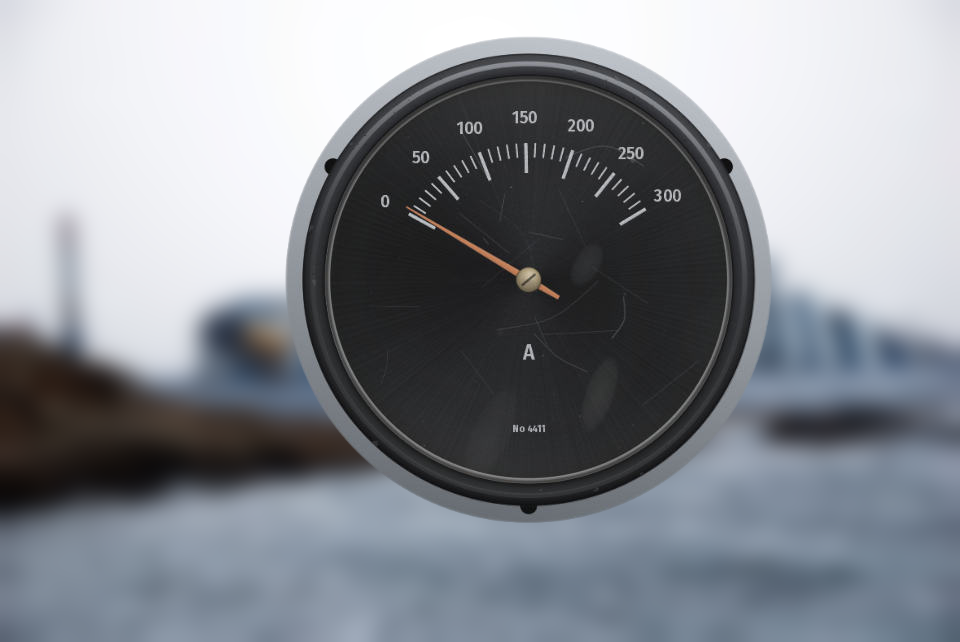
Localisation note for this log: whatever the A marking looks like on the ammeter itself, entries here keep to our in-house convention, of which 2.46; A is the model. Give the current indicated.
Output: 5; A
